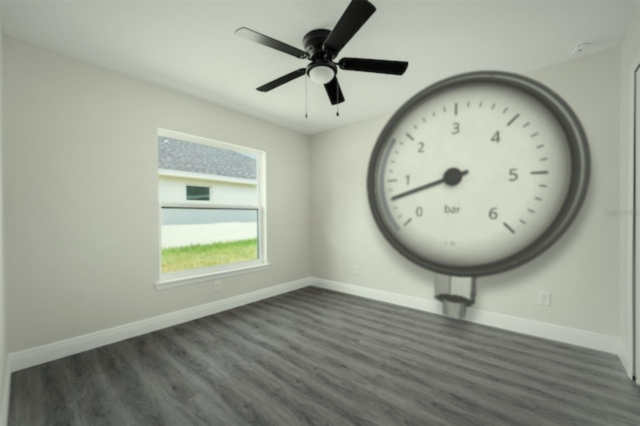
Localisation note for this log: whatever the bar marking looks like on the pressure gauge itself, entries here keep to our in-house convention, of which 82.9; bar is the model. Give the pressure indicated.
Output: 0.6; bar
